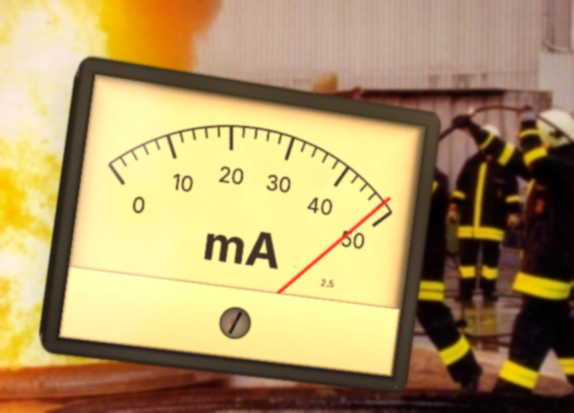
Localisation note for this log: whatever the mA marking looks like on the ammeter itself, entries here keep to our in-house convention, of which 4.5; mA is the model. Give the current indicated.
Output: 48; mA
